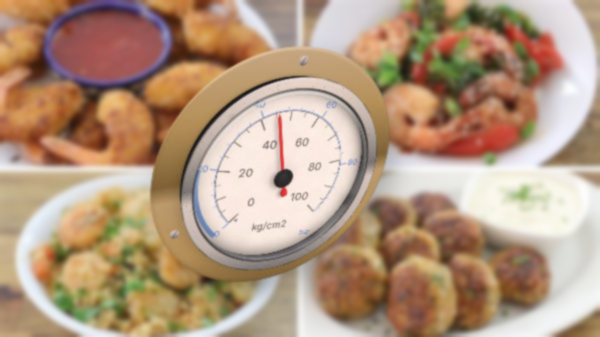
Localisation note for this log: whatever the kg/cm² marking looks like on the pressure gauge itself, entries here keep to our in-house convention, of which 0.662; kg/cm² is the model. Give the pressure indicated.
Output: 45; kg/cm²
